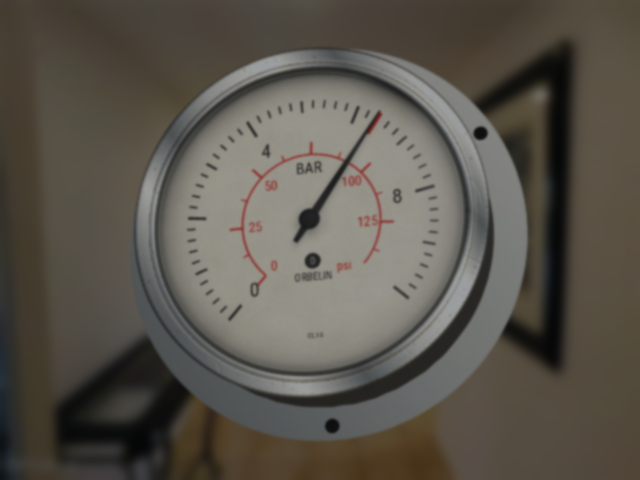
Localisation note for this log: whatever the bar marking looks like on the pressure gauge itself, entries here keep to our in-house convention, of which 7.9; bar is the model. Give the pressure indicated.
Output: 6.4; bar
